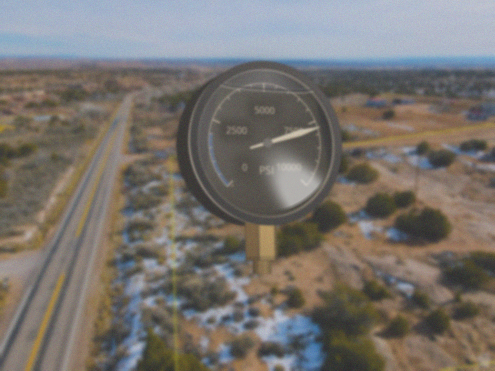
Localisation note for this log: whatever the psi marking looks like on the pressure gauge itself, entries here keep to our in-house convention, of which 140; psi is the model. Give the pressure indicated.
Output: 7750; psi
